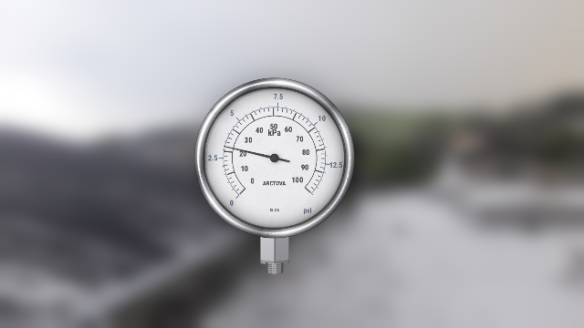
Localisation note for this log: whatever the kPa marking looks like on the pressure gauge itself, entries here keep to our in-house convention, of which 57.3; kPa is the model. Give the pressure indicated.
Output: 22; kPa
